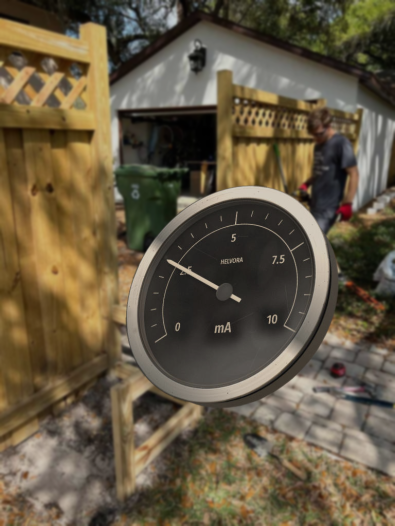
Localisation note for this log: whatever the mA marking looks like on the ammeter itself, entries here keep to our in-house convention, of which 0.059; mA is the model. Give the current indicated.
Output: 2.5; mA
